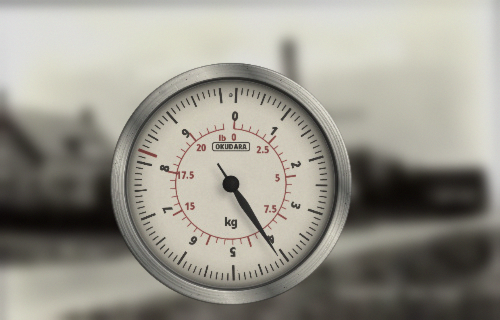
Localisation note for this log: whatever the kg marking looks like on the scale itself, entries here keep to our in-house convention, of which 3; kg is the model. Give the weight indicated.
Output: 4.1; kg
